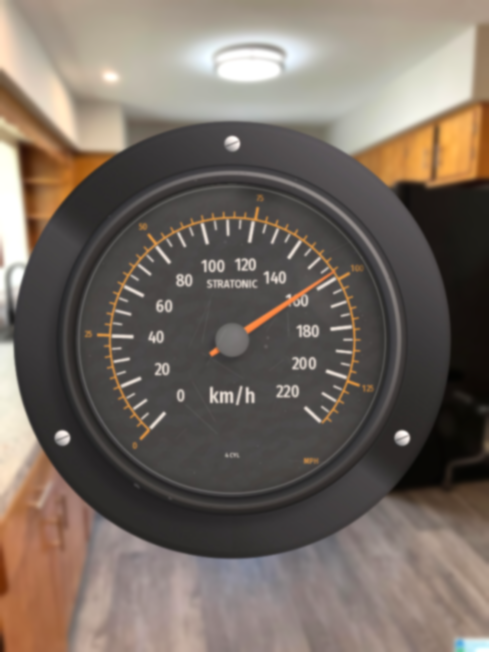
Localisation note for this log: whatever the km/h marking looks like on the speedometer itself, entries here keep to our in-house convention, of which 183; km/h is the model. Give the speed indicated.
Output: 157.5; km/h
